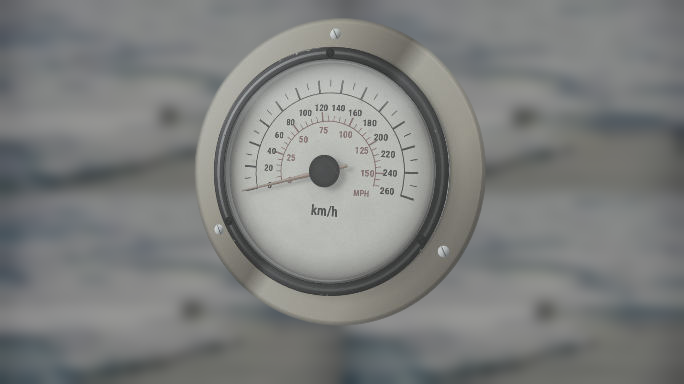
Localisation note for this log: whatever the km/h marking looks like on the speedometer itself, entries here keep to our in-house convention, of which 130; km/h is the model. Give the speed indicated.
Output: 0; km/h
